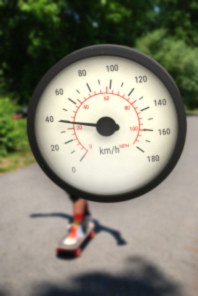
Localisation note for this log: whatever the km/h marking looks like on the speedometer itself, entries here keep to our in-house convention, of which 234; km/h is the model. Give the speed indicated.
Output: 40; km/h
